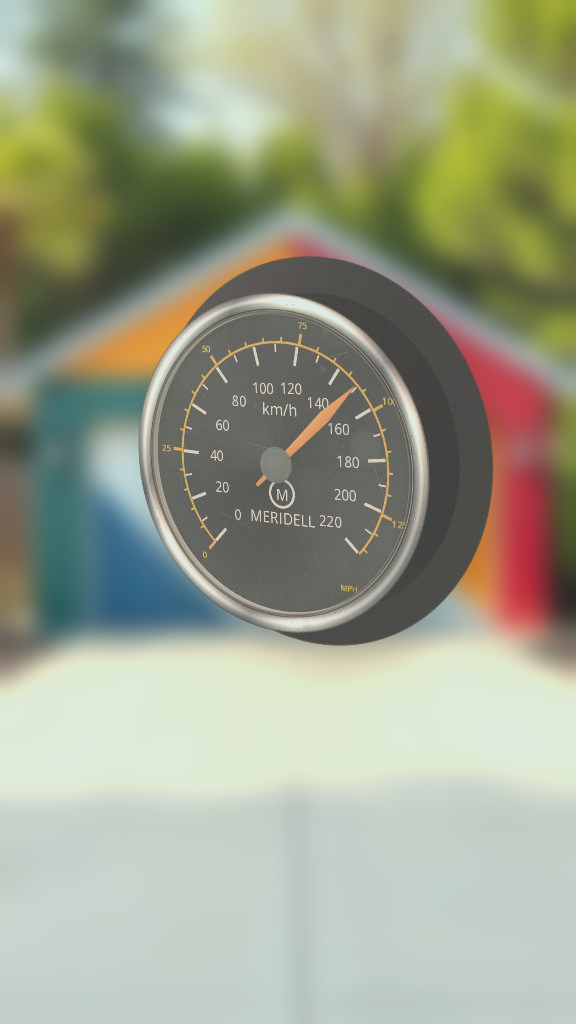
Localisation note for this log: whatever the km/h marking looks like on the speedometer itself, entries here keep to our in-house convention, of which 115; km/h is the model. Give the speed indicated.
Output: 150; km/h
